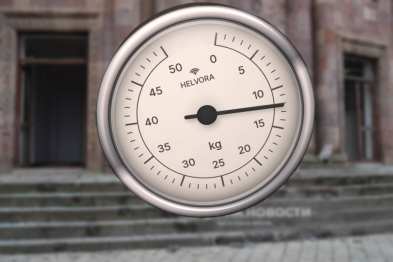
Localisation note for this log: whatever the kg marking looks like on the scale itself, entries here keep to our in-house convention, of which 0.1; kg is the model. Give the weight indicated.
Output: 12; kg
